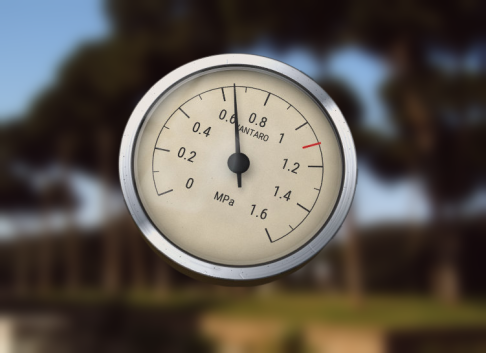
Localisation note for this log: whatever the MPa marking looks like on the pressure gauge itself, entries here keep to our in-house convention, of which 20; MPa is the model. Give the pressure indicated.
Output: 0.65; MPa
